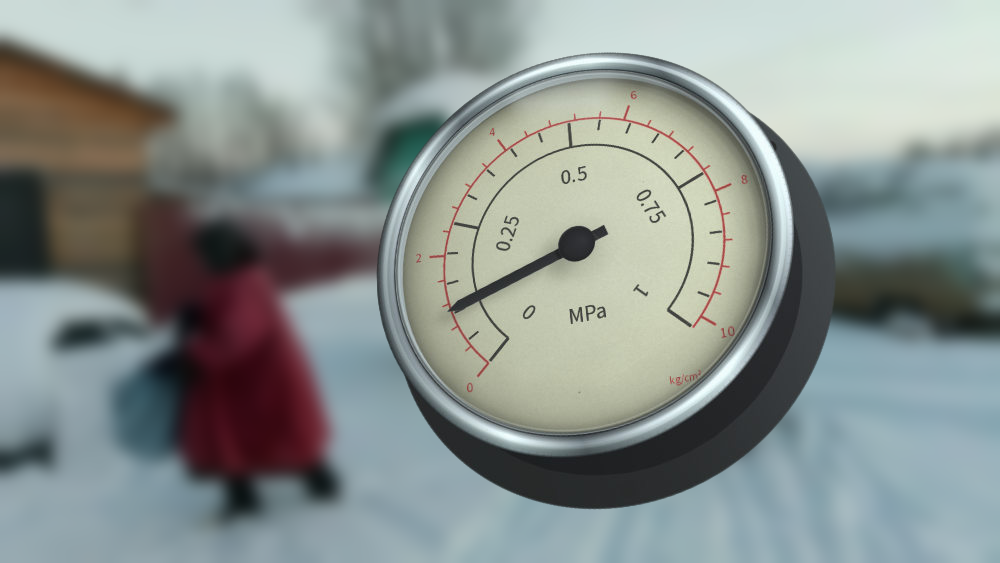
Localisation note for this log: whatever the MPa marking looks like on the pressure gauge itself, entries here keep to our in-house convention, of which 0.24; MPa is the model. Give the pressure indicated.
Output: 0.1; MPa
